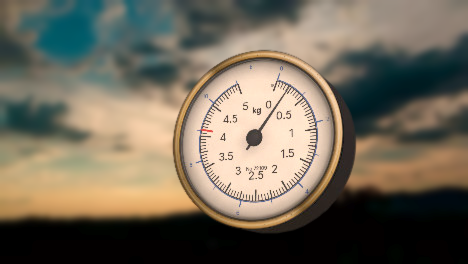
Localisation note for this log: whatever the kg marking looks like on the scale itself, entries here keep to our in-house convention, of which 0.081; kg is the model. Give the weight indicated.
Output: 0.25; kg
